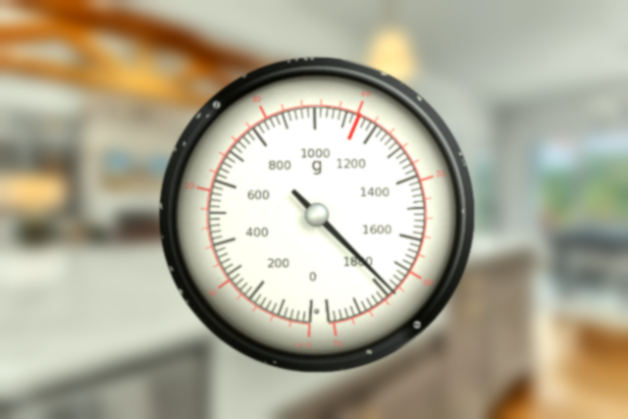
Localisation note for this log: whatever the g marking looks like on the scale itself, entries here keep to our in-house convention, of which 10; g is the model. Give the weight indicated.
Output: 1780; g
